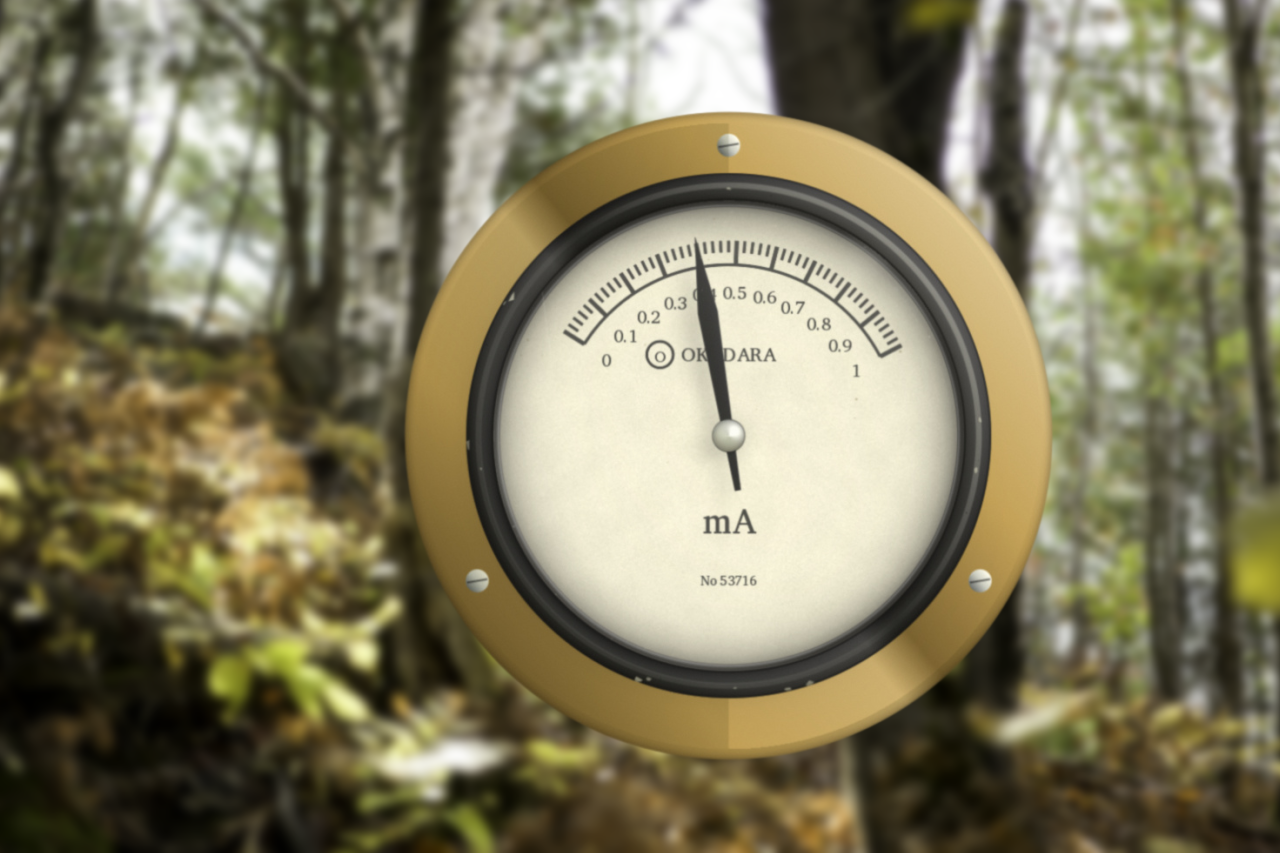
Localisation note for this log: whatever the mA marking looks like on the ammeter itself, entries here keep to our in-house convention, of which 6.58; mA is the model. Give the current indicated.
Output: 0.4; mA
